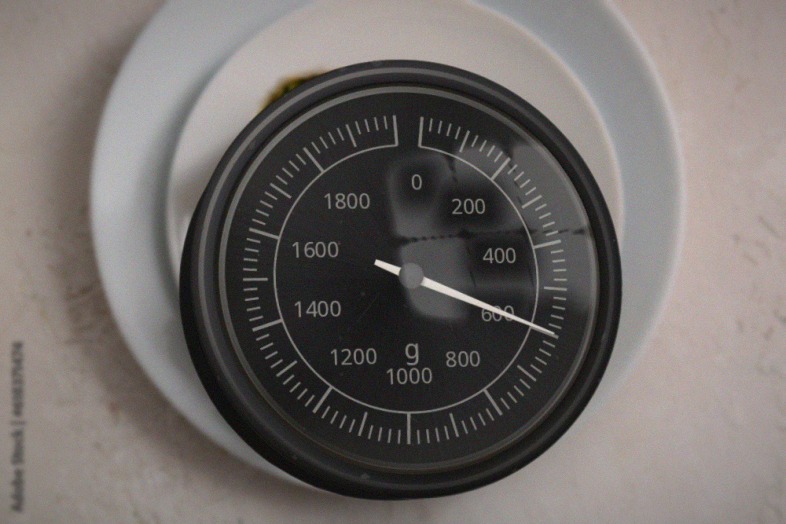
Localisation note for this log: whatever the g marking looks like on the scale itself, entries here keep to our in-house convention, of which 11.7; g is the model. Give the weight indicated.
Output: 600; g
